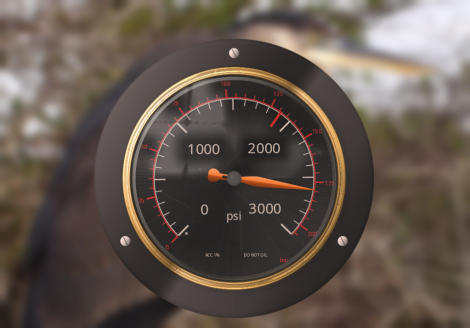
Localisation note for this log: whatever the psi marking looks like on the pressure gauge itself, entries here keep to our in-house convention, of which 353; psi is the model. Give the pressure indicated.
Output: 2600; psi
